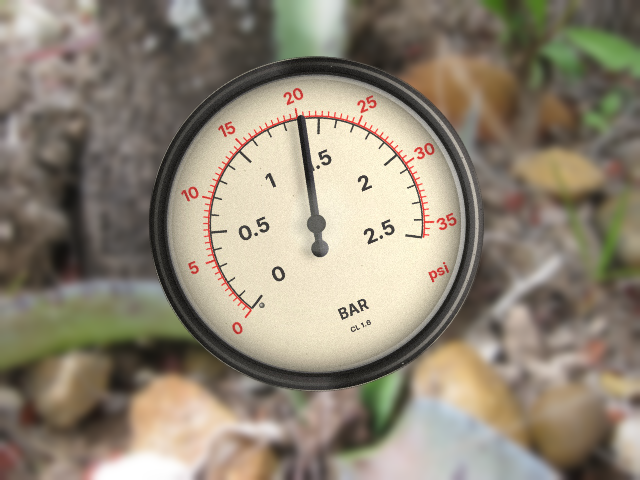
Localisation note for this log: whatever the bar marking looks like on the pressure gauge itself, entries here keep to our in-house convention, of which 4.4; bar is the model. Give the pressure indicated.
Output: 1.4; bar
